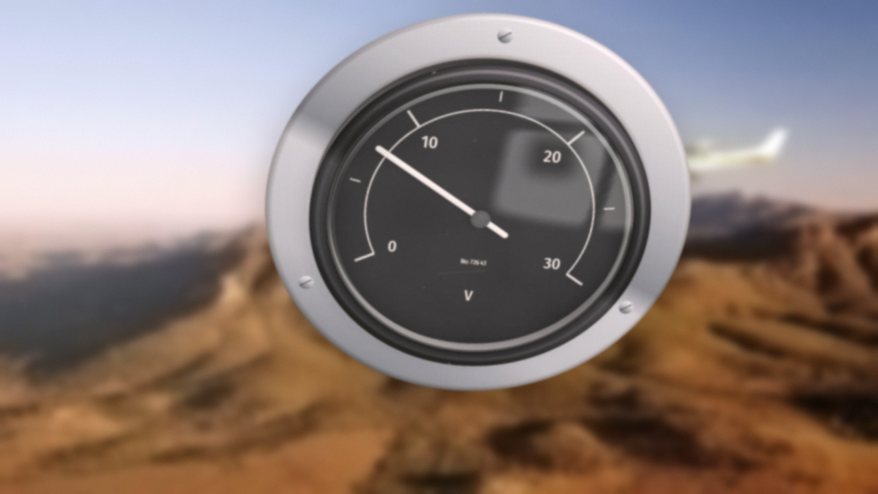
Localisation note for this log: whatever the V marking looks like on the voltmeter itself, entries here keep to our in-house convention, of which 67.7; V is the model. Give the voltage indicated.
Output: 7.5; V
